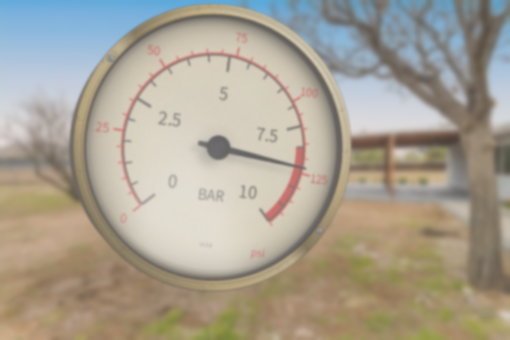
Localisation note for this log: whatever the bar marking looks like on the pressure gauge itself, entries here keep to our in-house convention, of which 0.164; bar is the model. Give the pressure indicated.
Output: 8.5; bar
